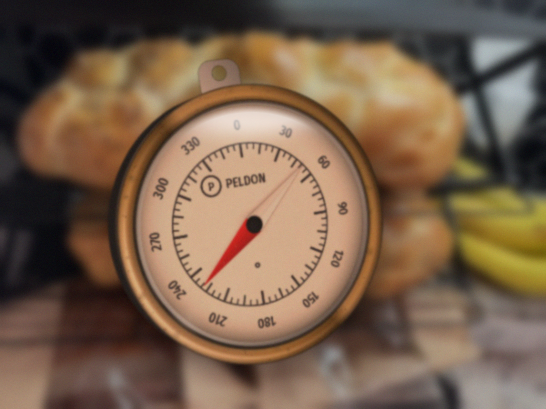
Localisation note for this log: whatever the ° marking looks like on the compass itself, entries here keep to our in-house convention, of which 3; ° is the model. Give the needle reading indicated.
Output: 230; °
